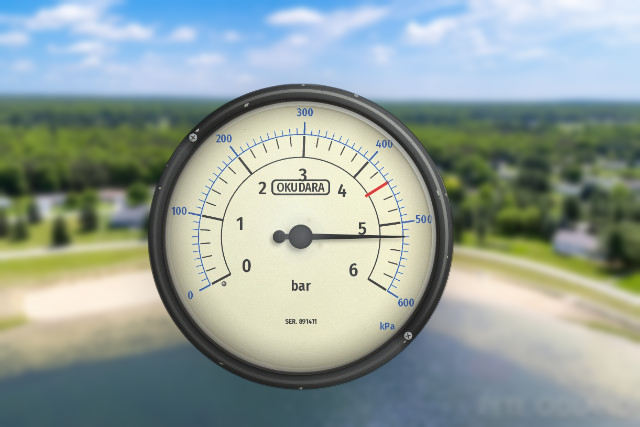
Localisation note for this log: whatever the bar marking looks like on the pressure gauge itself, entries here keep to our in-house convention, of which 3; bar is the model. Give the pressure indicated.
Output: 5.2; bar
